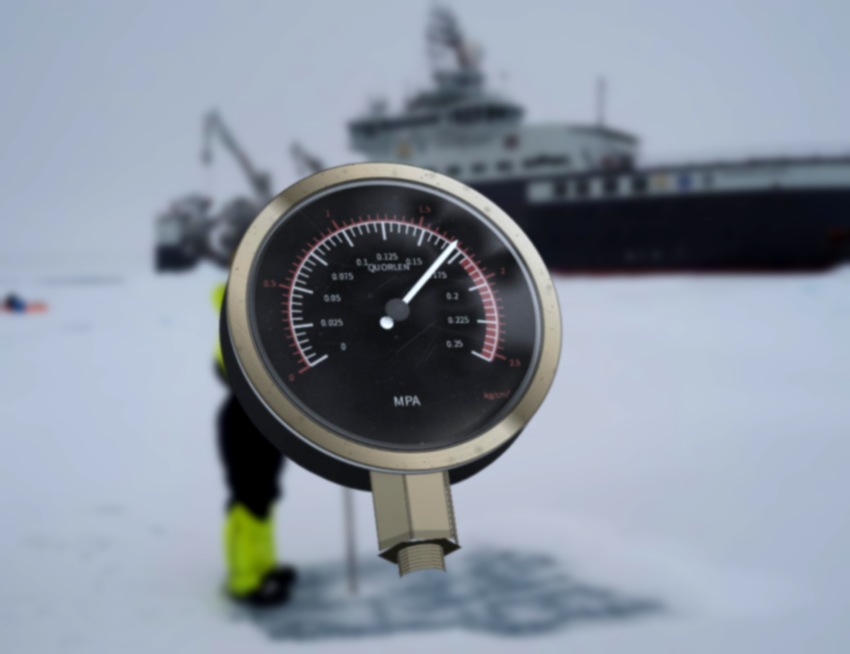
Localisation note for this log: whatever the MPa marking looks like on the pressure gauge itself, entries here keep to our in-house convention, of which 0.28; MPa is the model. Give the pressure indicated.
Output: 0.17; MPa
